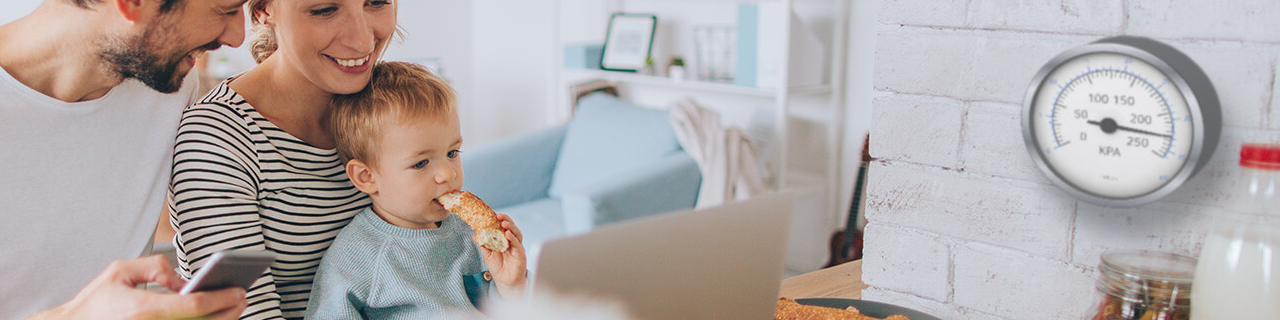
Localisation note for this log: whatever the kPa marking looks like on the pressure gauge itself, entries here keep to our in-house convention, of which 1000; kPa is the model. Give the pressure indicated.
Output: 225; kPa
